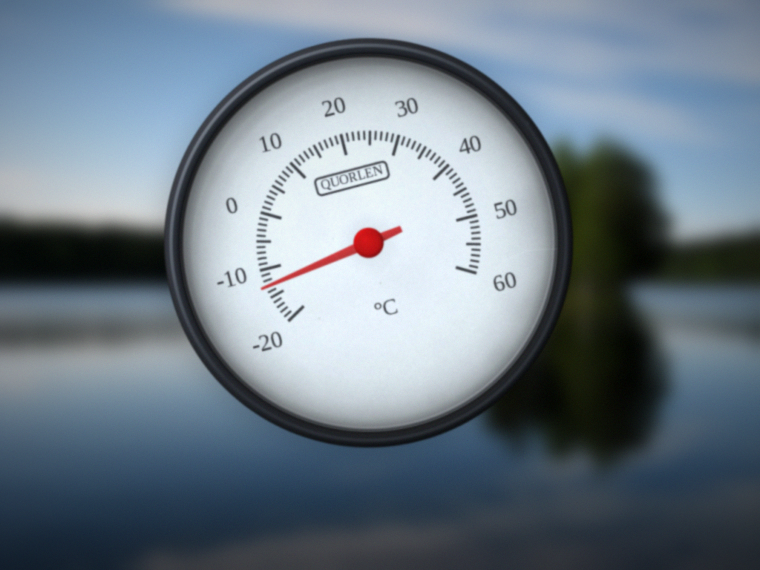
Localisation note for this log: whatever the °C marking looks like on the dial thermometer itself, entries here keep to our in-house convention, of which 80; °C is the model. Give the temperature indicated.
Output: -13; °C
